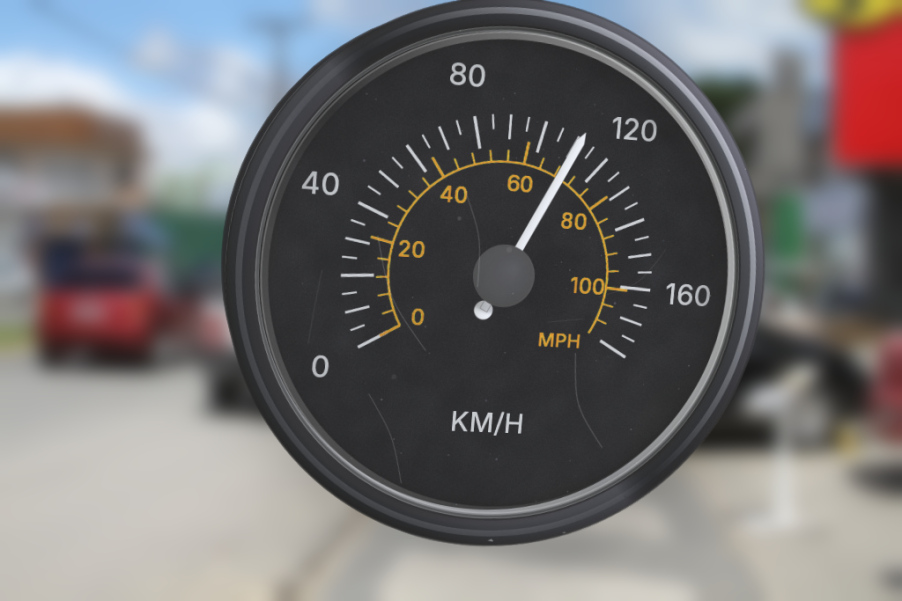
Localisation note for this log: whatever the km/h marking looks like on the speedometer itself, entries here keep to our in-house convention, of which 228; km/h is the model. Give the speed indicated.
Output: 110; km/h
